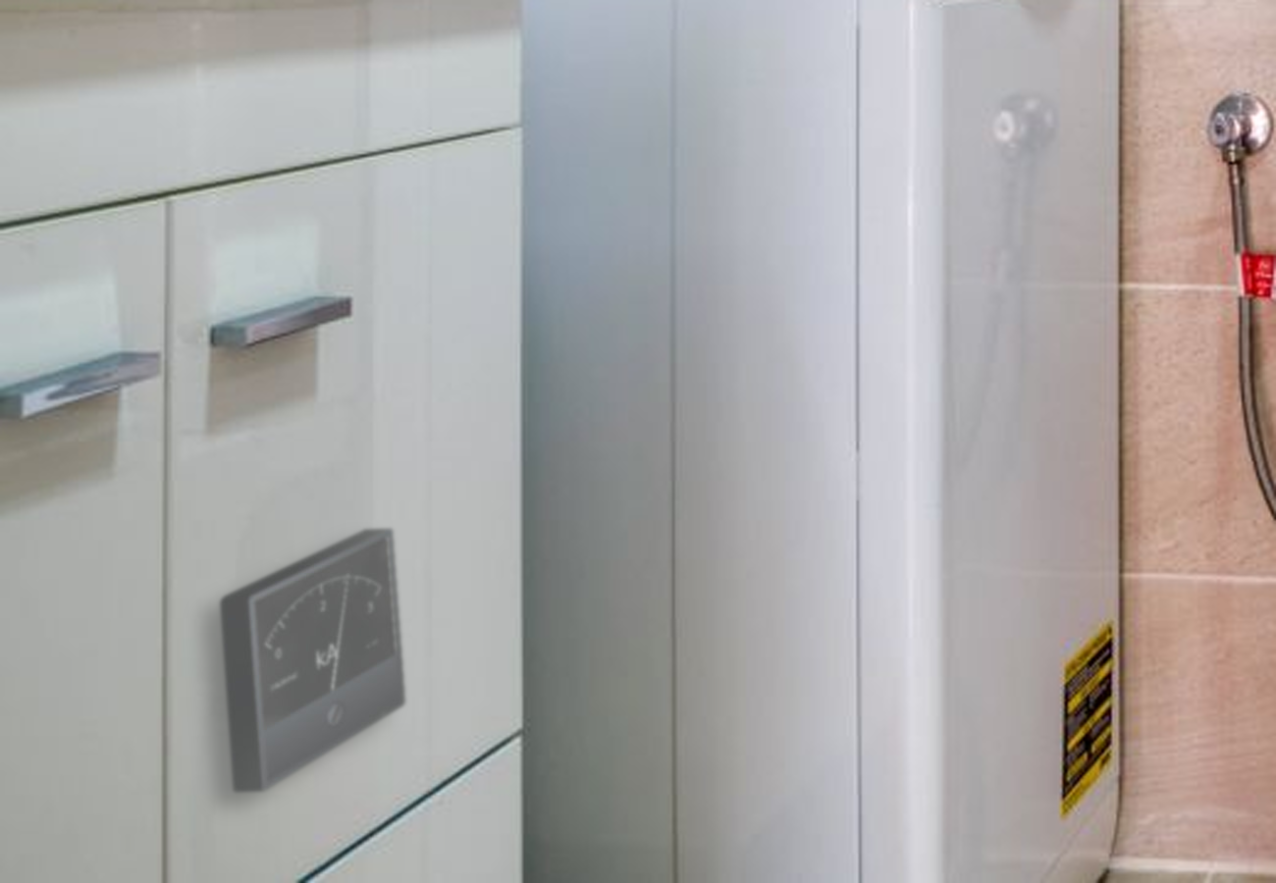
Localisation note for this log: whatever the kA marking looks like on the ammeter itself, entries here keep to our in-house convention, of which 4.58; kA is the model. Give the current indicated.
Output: 2.4; kA
